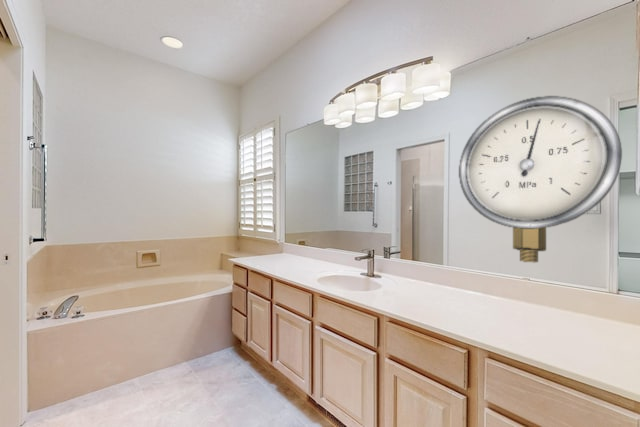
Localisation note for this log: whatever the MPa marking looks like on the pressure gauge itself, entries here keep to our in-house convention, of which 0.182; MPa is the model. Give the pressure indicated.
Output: 0.55; MPa
